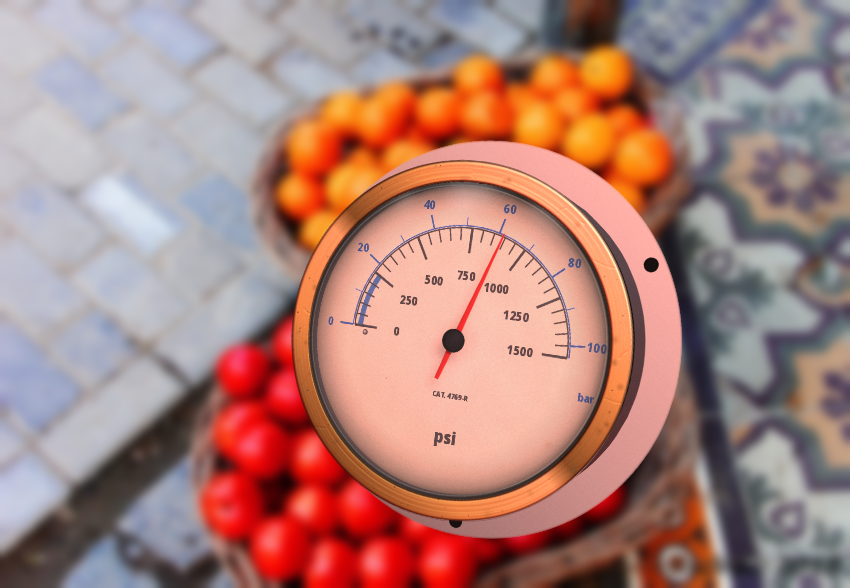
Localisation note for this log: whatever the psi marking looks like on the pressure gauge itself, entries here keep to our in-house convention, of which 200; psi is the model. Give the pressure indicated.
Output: 900; psi
